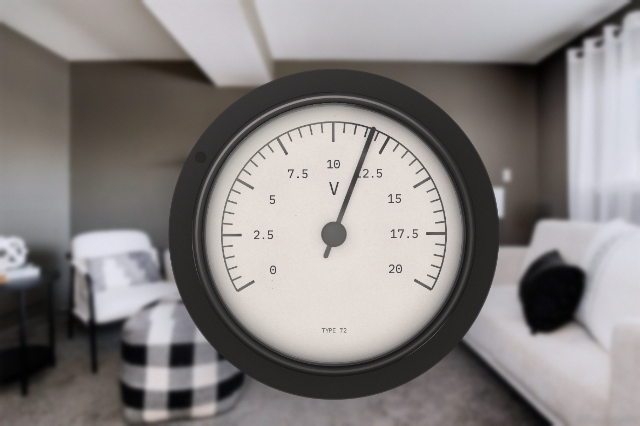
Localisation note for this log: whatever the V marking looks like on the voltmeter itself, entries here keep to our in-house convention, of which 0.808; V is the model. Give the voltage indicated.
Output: 11.75; V
